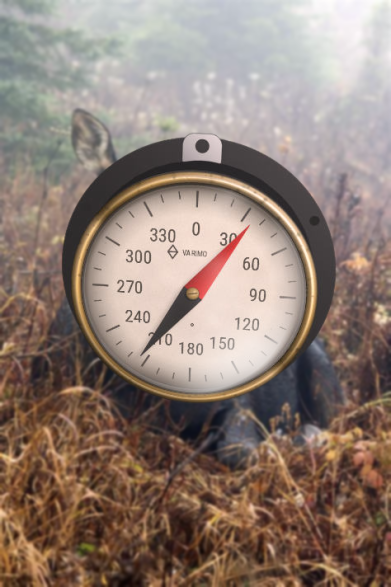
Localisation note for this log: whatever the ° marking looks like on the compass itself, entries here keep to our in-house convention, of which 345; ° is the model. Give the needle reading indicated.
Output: 35; °
